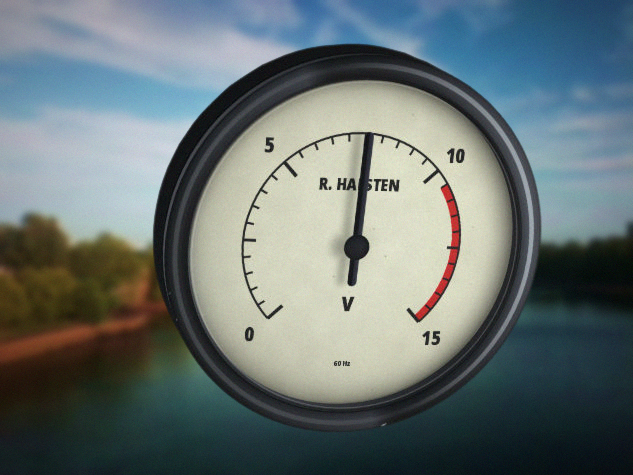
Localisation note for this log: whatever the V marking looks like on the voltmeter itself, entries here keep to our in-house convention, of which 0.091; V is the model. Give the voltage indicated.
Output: 7.5; V
